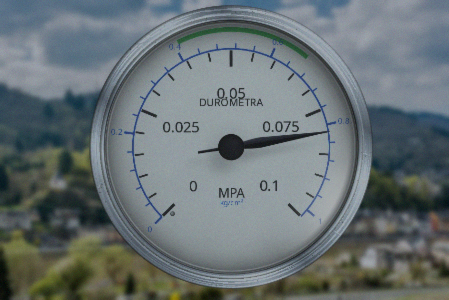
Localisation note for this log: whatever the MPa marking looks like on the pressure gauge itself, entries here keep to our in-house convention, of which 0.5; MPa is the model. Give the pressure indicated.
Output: 0.08; MPa
